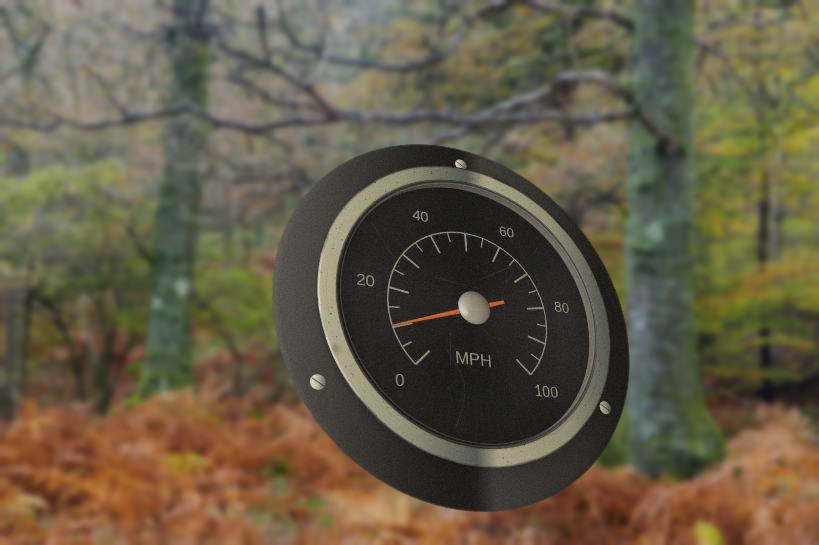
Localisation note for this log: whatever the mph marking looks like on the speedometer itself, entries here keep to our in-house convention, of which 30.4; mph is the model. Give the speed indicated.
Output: 10; mph
